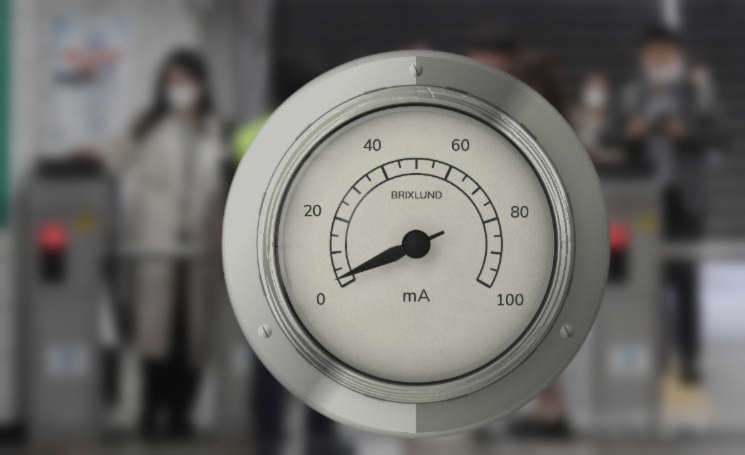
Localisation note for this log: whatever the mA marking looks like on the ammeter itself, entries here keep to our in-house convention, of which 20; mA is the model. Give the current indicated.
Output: 2.5; mA
